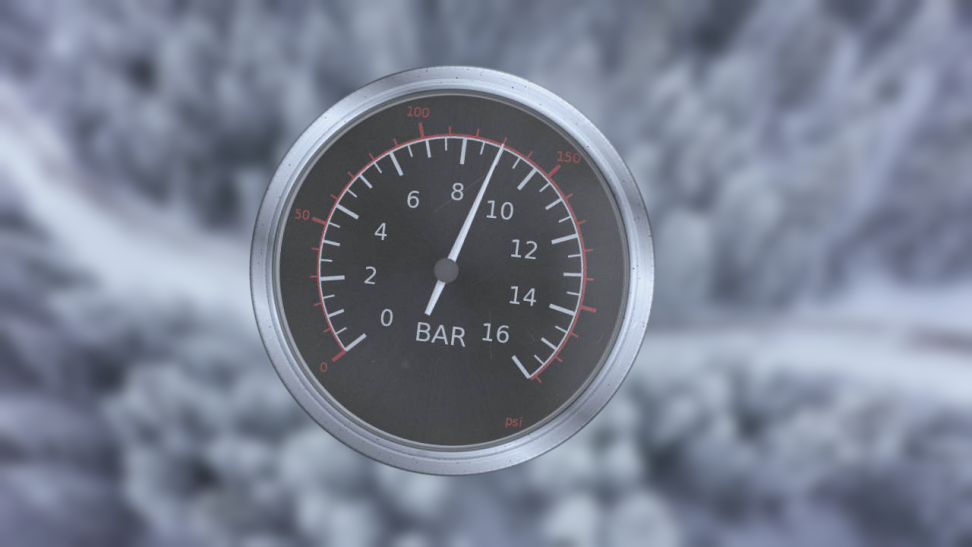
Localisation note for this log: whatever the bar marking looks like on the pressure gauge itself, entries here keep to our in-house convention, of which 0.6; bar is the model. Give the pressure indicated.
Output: 9; bar
